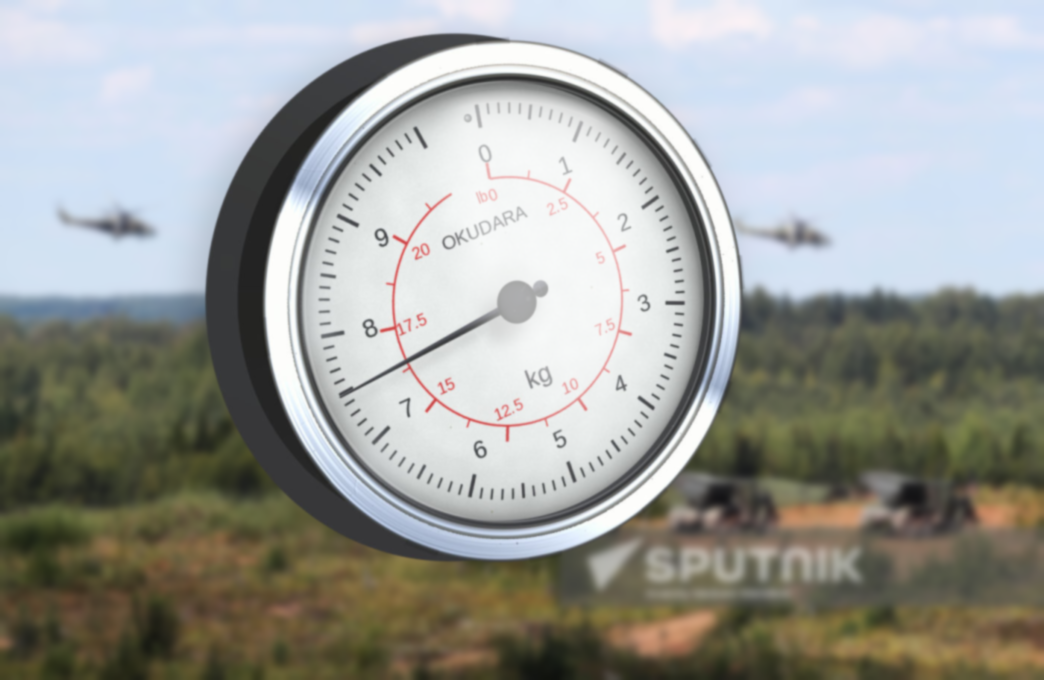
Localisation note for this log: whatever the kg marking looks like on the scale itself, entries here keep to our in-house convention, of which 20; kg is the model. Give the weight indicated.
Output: 7.5; kg
